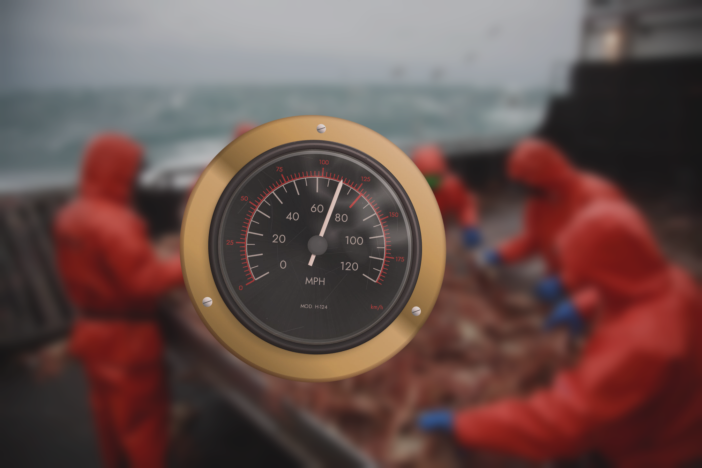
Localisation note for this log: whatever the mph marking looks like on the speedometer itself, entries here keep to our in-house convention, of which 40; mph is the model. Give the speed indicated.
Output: 70; mph
